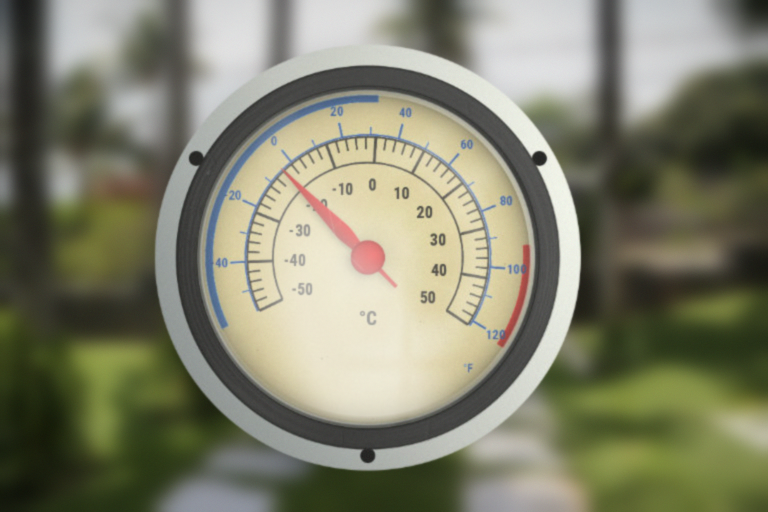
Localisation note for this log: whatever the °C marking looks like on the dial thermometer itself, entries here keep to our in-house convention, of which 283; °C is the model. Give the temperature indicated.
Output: -20; °C
